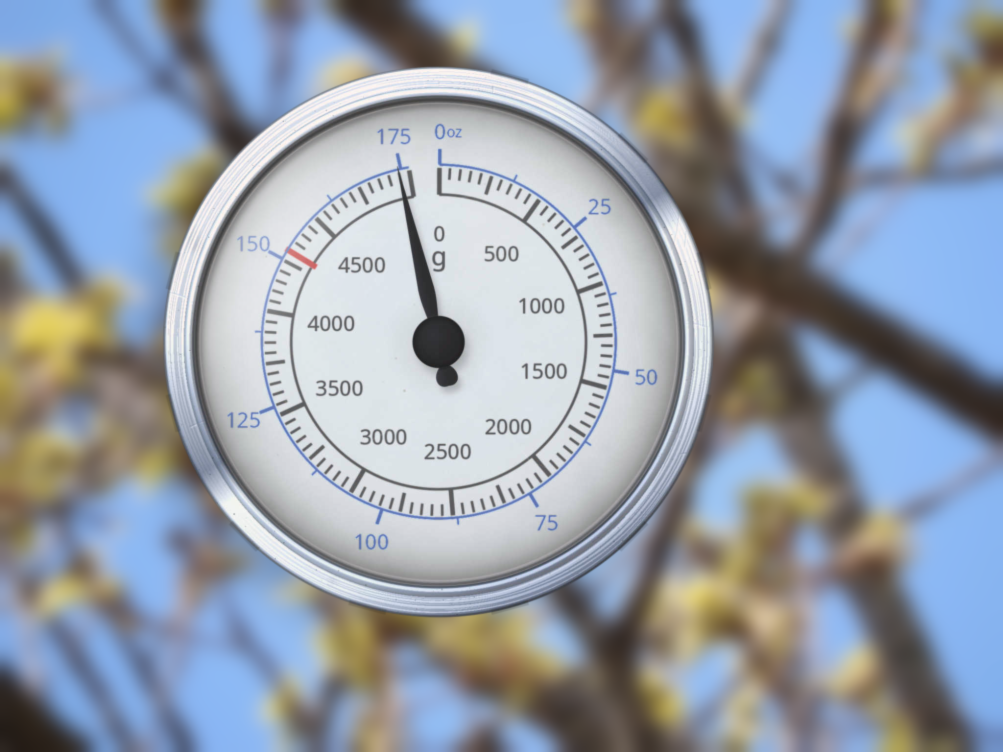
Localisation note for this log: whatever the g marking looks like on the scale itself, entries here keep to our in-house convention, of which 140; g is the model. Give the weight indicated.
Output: 4950; g
